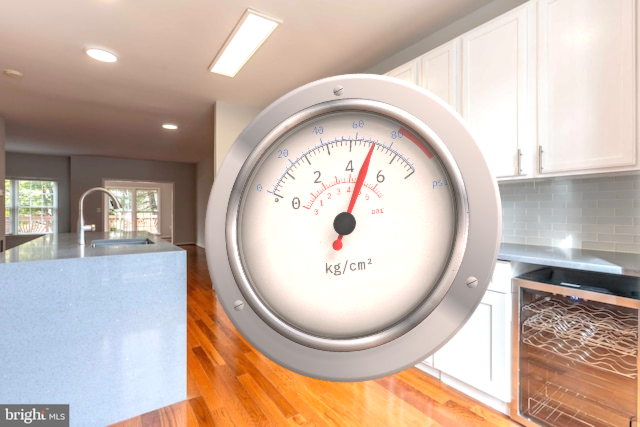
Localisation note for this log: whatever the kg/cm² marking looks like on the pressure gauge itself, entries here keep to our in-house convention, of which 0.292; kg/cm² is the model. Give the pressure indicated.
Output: 5; kg/cm²
